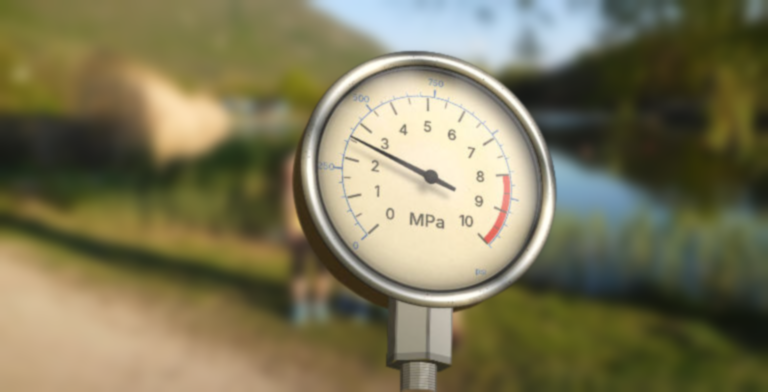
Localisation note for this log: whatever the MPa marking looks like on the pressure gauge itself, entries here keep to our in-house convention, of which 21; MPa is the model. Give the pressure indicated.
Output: 2.5; MPa
